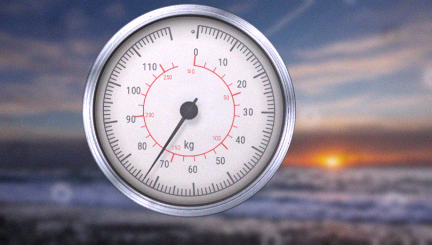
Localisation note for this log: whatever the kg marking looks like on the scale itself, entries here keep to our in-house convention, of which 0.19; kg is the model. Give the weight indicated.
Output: 73; kg
